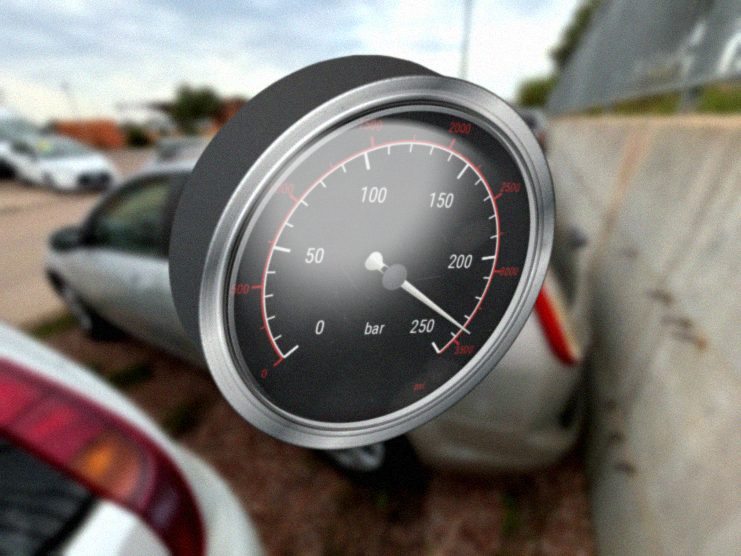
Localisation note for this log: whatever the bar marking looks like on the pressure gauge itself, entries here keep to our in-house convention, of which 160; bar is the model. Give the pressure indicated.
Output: 235; bar
